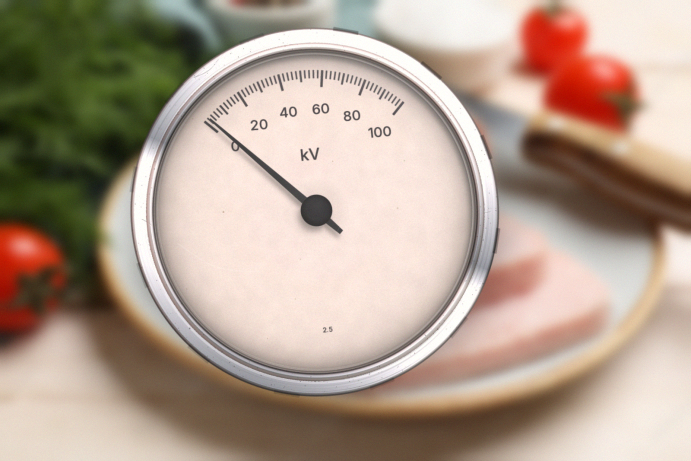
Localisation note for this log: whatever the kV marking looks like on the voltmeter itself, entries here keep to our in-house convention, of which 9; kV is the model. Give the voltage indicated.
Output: 2; kV
